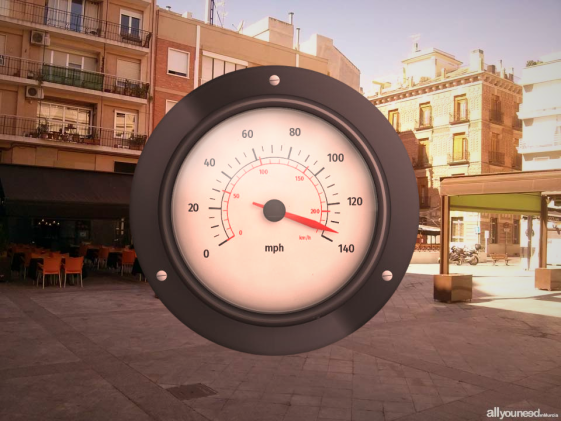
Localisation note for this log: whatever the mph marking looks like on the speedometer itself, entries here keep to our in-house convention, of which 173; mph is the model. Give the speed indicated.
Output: 135; mph
